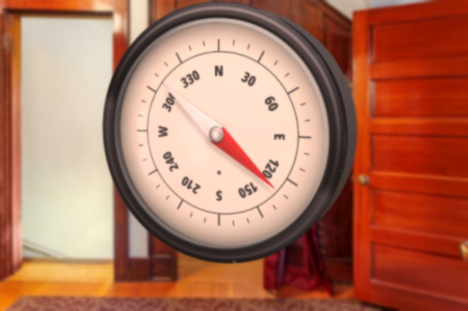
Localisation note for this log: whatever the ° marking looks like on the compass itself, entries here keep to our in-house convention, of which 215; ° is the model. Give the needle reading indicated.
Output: 130; °
